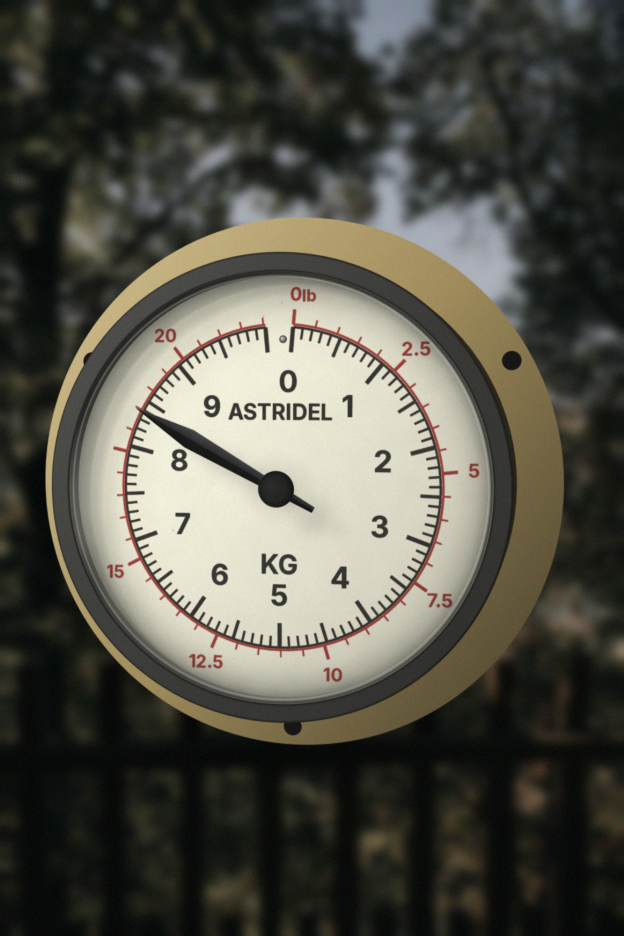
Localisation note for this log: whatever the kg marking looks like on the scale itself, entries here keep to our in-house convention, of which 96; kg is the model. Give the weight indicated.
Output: 8.4; kg
